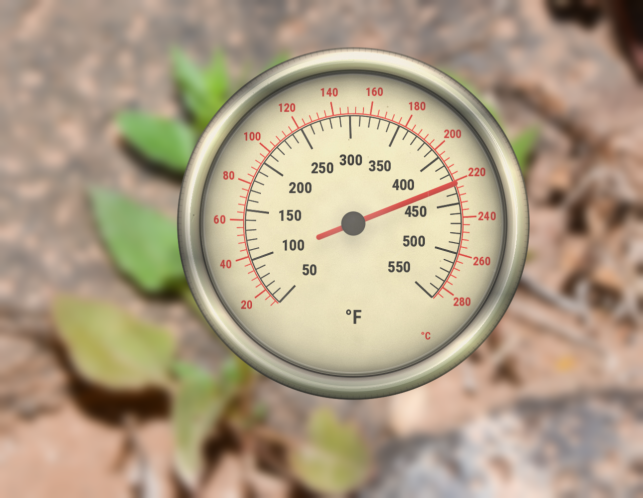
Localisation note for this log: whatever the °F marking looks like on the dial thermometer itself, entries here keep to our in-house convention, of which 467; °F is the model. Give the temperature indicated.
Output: 430; °F
